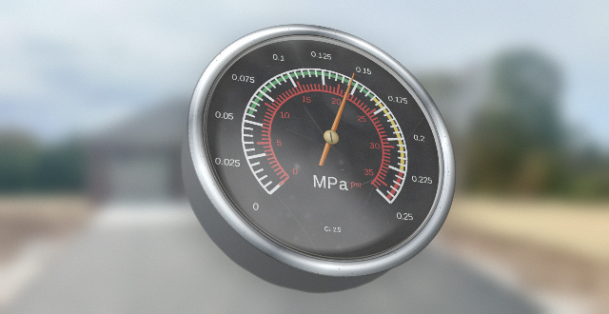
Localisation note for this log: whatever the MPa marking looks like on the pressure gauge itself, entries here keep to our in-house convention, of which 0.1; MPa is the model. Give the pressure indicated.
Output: 0.145; MPa
